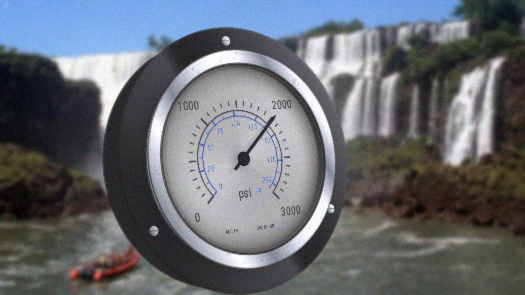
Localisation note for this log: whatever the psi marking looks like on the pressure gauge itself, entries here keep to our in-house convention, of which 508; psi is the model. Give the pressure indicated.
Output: 2000; psi
